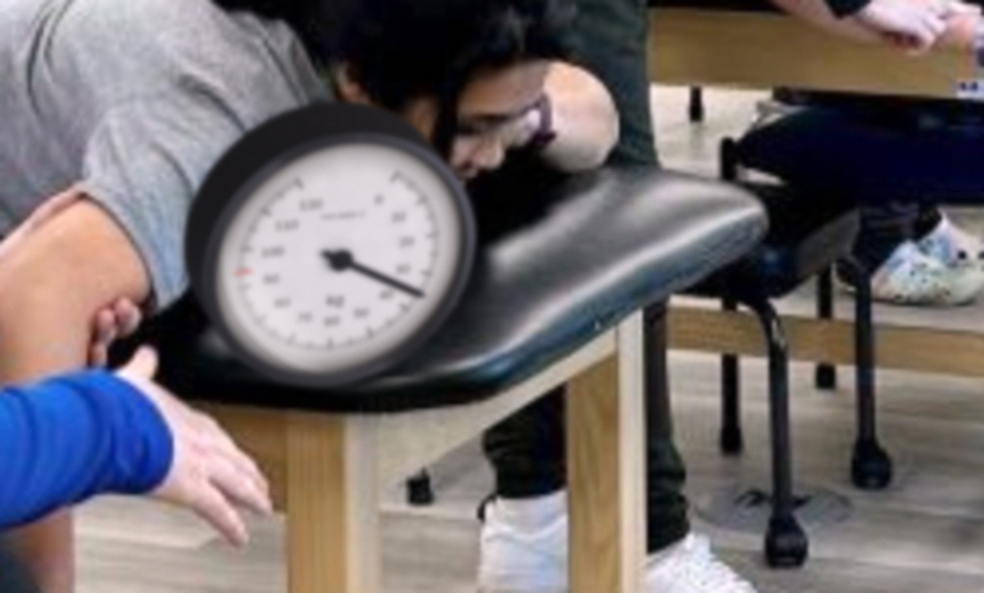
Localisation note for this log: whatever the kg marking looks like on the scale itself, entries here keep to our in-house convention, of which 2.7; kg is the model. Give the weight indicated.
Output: 35; kg
